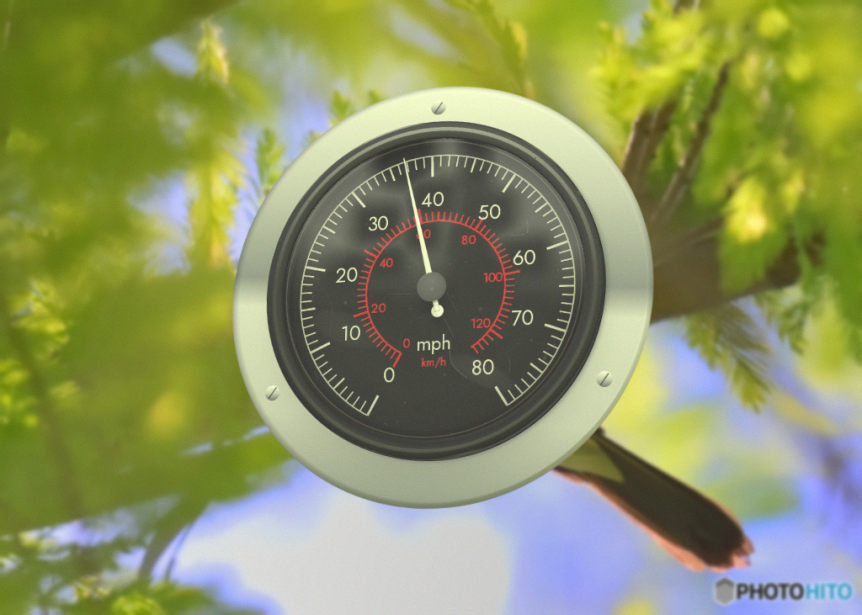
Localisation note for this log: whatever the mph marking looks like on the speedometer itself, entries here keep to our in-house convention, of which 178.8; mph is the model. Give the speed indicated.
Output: 37; mph
